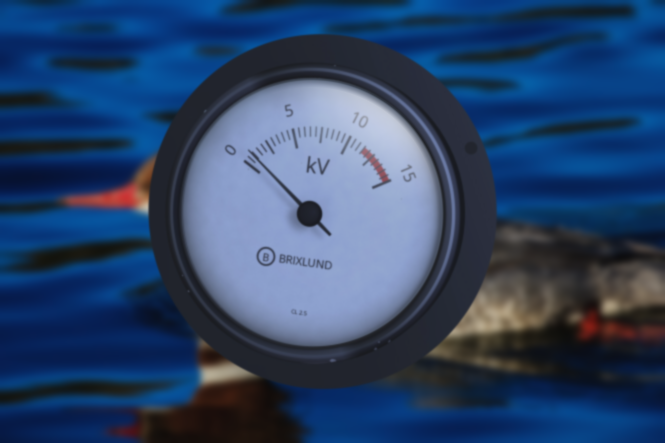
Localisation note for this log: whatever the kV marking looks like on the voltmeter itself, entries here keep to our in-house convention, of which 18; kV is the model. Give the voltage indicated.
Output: 1; kV
